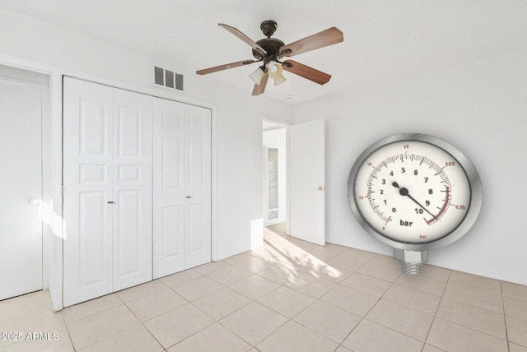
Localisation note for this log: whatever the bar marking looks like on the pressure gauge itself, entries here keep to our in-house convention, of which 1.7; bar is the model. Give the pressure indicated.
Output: 9.5; bar
